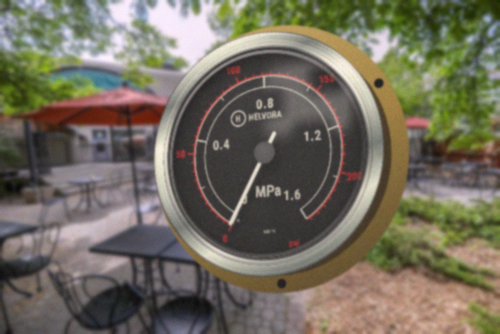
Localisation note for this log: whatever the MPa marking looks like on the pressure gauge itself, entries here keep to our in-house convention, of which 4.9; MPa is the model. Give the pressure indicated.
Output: 0; MPa
